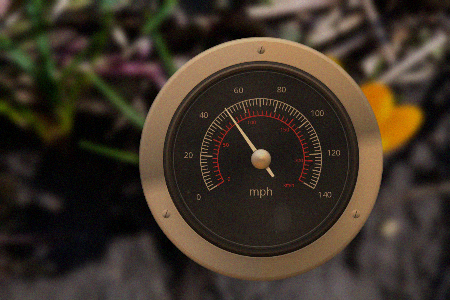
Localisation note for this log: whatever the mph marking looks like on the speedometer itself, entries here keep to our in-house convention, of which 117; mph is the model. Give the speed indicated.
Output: 50; mph
